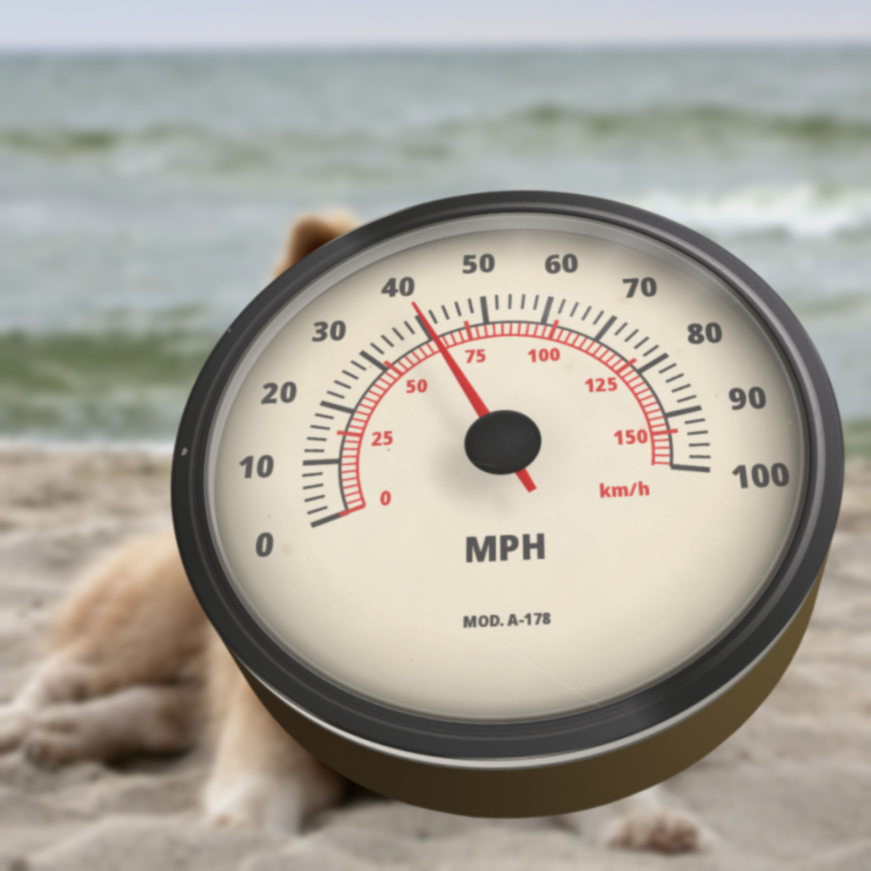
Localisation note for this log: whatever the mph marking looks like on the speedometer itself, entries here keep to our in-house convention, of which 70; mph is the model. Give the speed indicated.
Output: 40; mph
